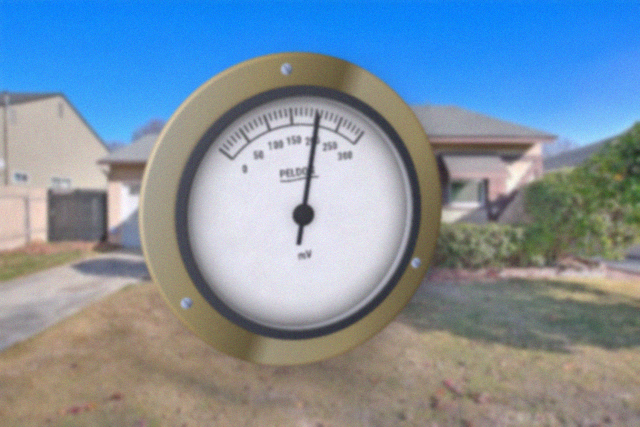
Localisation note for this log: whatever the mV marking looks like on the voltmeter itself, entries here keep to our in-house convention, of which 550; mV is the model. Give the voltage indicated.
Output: 200; mV
